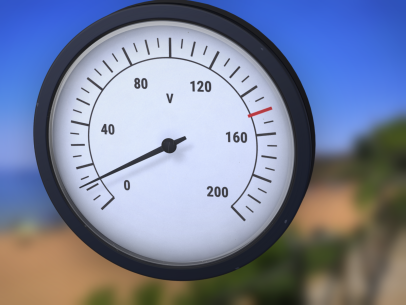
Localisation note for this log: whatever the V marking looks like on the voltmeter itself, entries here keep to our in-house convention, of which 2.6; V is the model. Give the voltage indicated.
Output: 12.5; V
